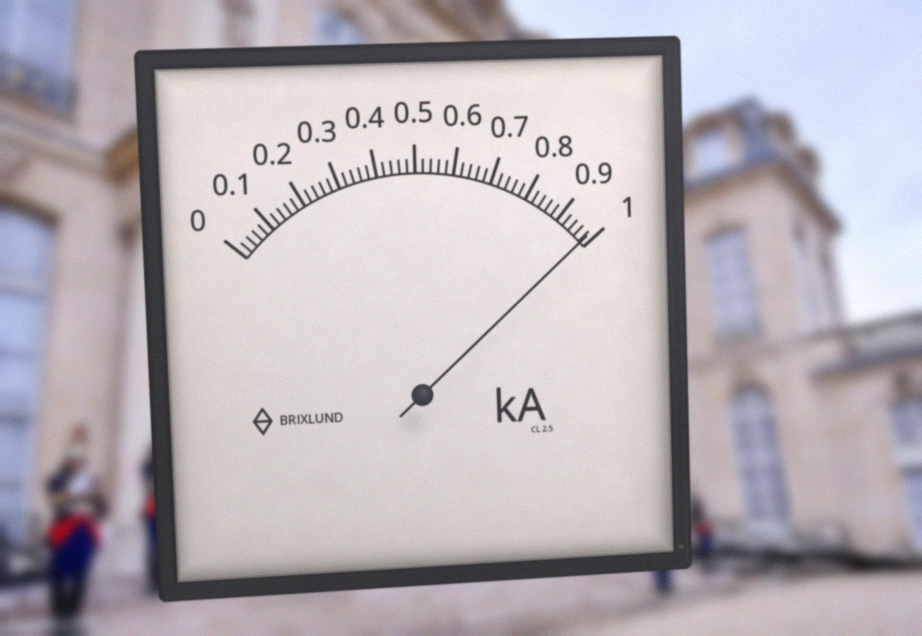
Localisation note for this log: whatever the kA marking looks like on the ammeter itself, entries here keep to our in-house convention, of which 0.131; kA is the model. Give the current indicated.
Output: 0.98; kA
